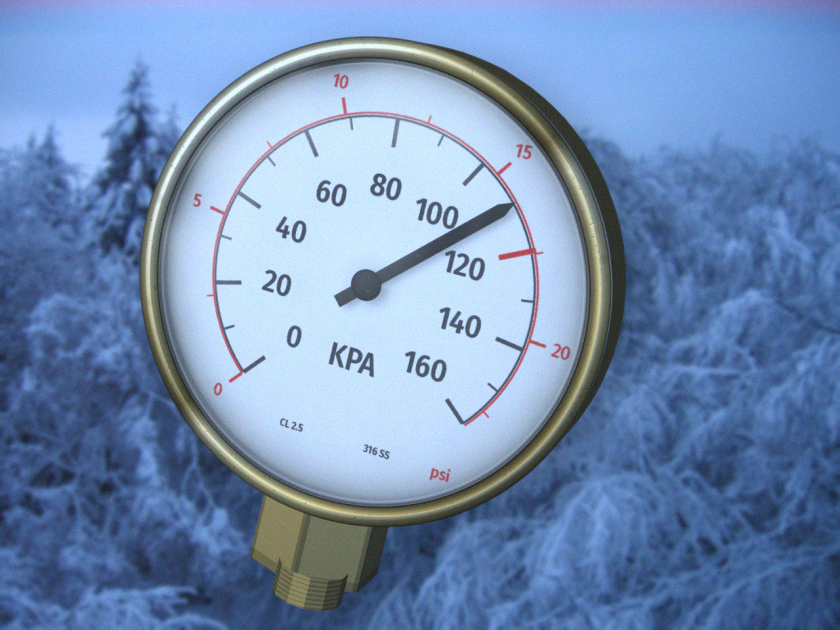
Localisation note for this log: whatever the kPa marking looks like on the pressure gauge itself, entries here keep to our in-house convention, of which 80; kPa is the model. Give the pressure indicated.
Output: 110; kPa
